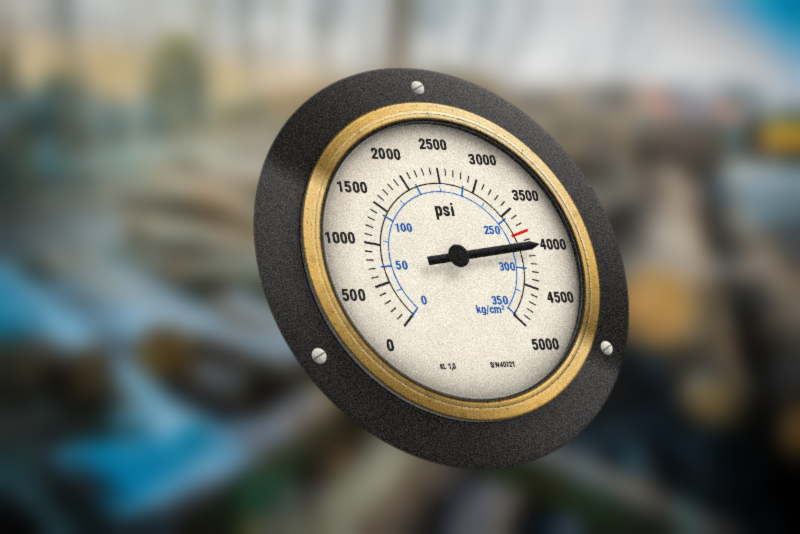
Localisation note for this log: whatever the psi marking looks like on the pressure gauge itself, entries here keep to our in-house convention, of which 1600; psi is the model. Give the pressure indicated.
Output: 4000; psi
